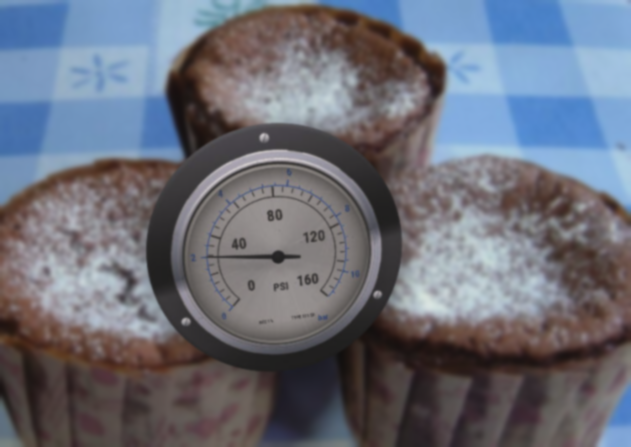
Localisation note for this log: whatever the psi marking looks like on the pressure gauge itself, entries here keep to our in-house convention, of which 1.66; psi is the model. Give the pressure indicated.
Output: 30; psi
